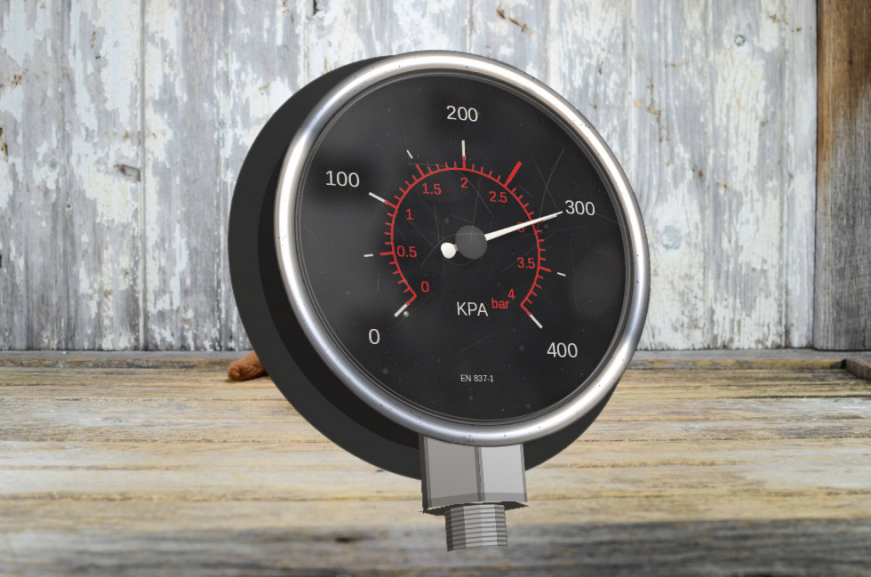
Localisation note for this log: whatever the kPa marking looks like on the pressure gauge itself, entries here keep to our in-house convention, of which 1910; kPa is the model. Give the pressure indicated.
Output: 300; kPa
